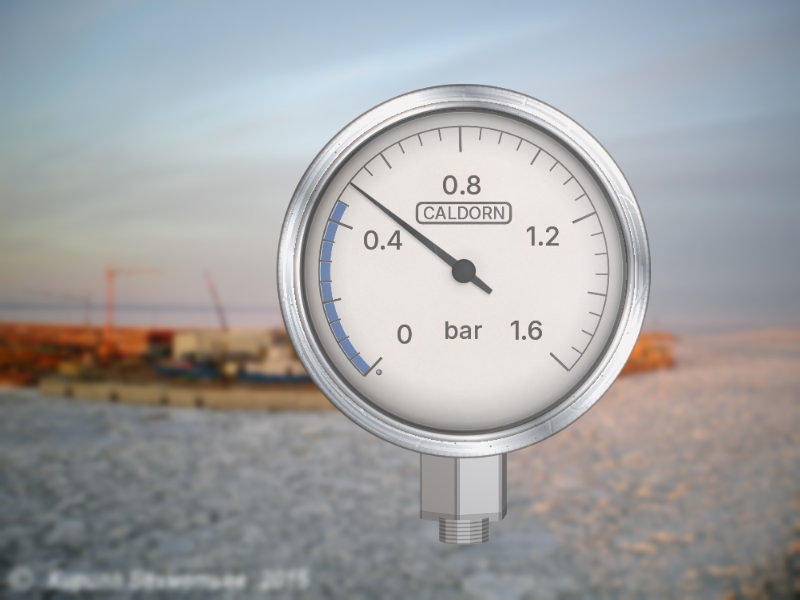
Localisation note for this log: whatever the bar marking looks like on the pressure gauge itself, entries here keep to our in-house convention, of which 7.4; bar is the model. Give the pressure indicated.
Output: 0.5; bar
